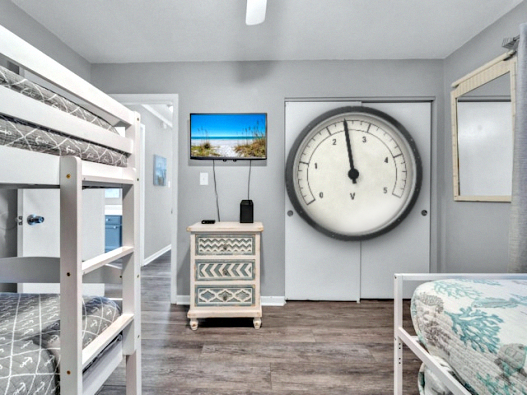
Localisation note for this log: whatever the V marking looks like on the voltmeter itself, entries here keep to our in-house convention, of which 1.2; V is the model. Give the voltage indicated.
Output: 2.4; V
